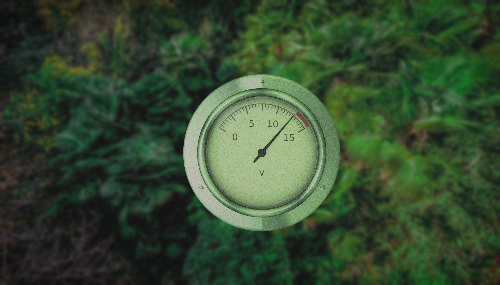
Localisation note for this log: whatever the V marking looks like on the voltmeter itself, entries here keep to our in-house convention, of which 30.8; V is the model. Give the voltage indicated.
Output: 12.5; V
